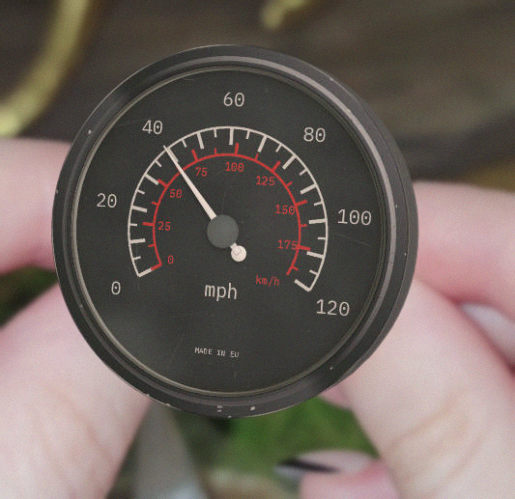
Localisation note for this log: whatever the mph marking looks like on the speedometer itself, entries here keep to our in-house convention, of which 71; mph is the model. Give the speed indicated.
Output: 40; mph
